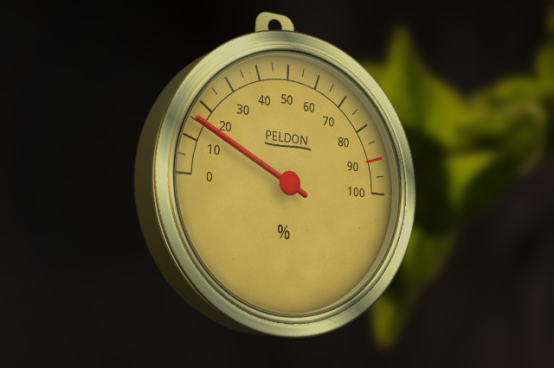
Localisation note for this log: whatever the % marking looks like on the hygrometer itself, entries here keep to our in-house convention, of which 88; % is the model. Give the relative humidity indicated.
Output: 15; %
